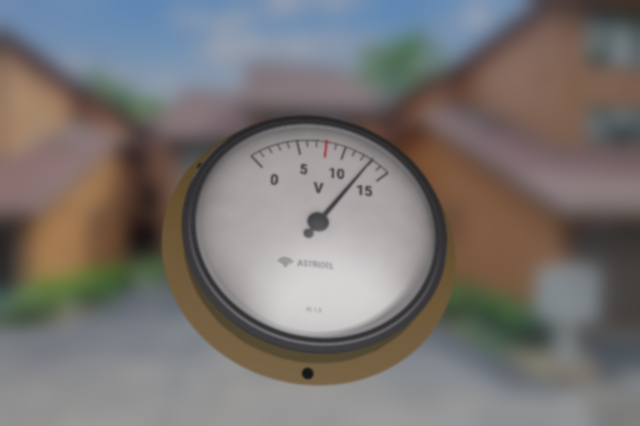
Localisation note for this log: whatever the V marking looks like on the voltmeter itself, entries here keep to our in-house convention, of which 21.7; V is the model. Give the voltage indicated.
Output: 13; V
